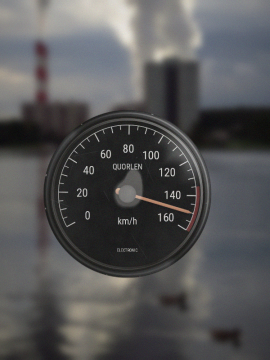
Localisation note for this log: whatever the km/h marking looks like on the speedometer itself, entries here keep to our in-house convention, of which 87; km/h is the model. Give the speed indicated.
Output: 150; km/h
